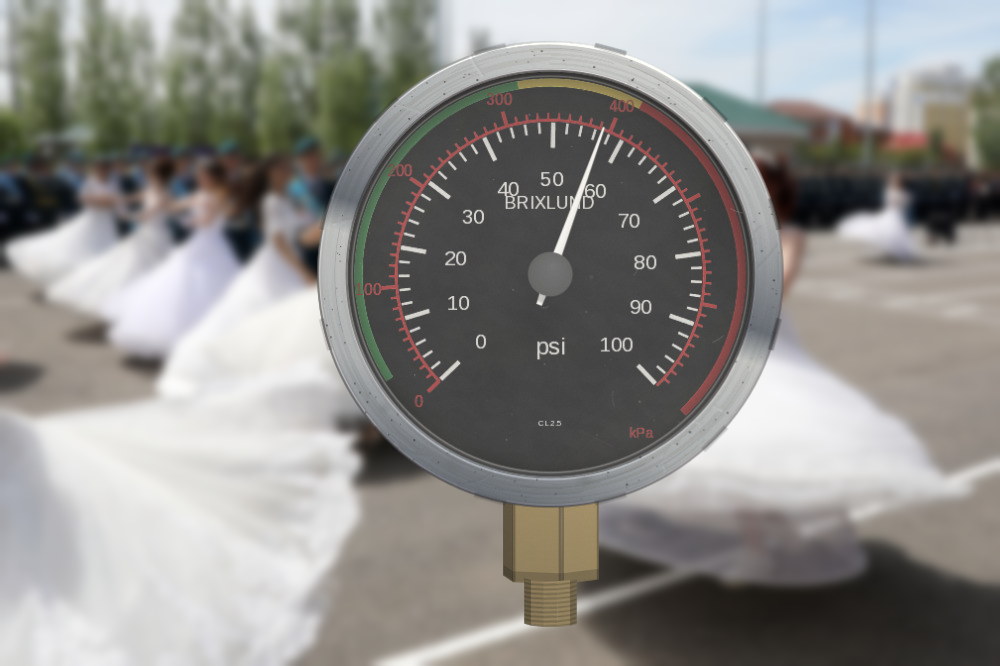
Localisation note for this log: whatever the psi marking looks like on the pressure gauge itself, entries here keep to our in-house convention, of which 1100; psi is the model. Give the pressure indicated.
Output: 57; psi
